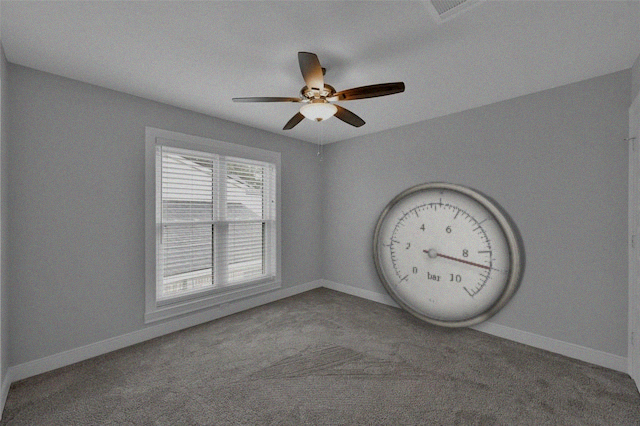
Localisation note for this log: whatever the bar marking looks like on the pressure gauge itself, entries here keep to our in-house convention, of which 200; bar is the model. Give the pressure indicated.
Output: 8.6; bar
